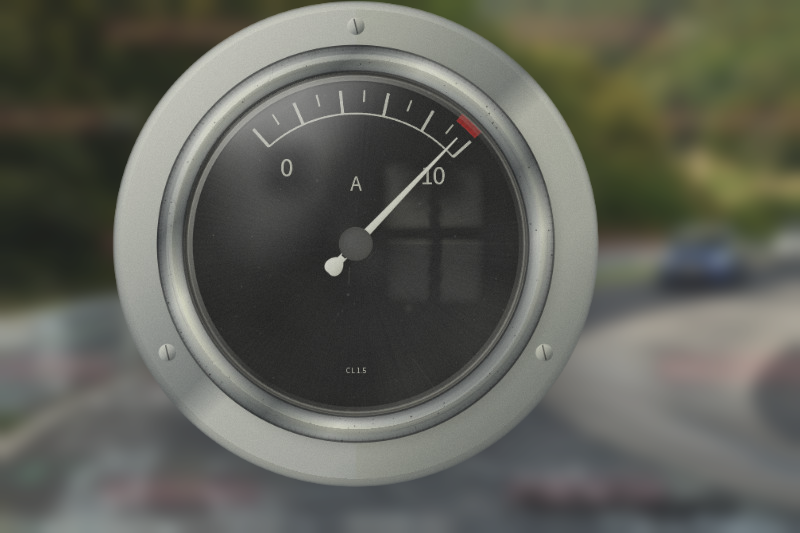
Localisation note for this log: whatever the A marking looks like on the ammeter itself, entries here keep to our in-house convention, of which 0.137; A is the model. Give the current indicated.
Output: 9.5; A
